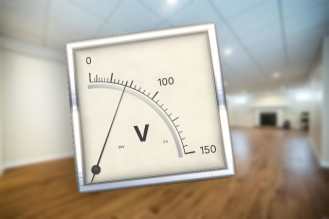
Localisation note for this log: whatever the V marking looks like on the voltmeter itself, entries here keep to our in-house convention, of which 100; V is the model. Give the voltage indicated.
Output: 70; V
